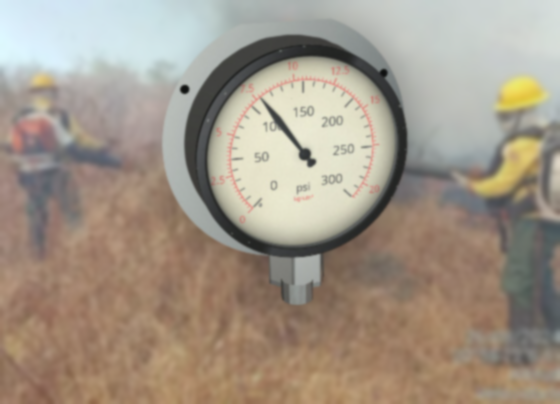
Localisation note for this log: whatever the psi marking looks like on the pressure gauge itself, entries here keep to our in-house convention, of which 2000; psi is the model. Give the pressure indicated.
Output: 110; psi
